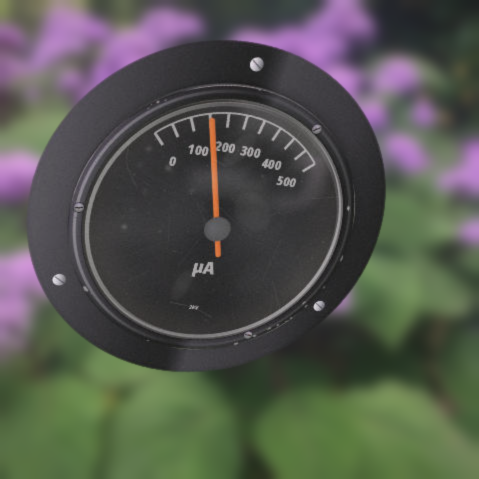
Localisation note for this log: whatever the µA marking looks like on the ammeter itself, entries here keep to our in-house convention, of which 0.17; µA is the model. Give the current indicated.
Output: 150; µA
